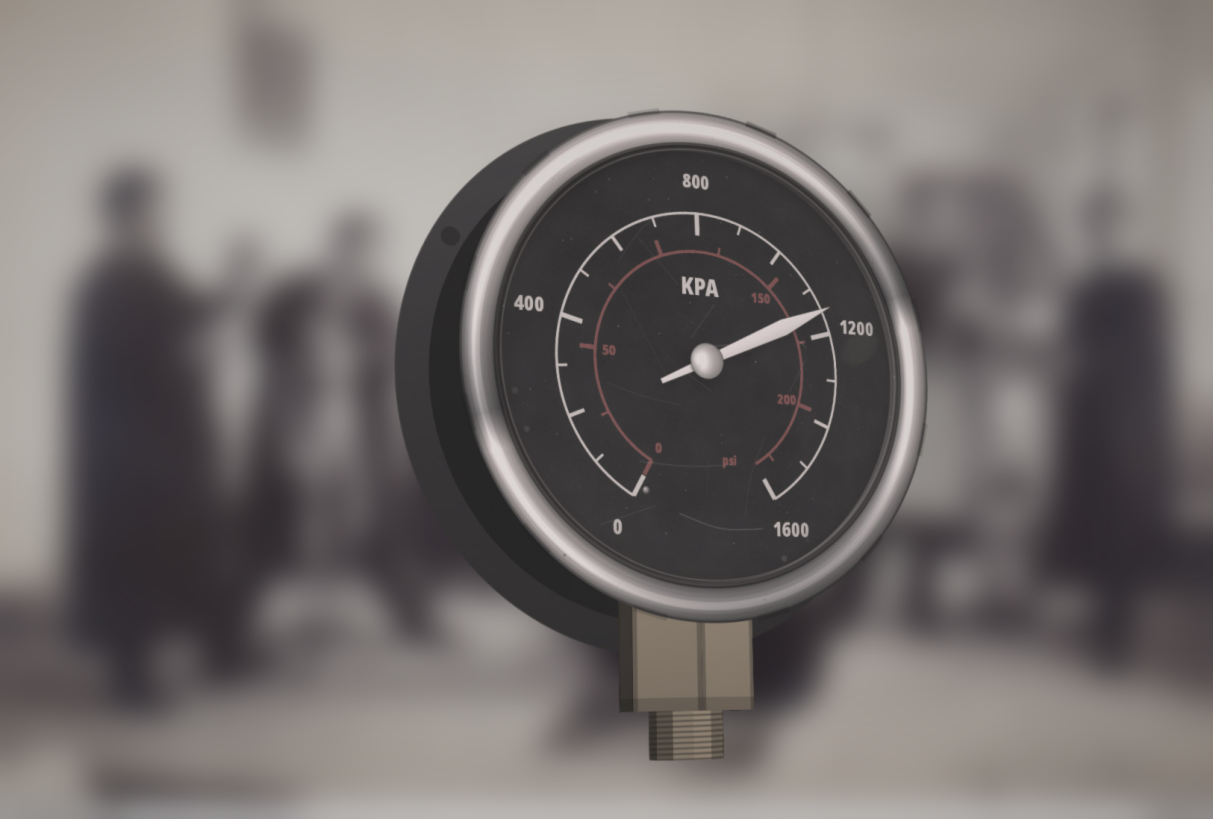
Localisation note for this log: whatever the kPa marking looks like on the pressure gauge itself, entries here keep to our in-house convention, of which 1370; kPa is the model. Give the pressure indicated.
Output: 1150; kPa
